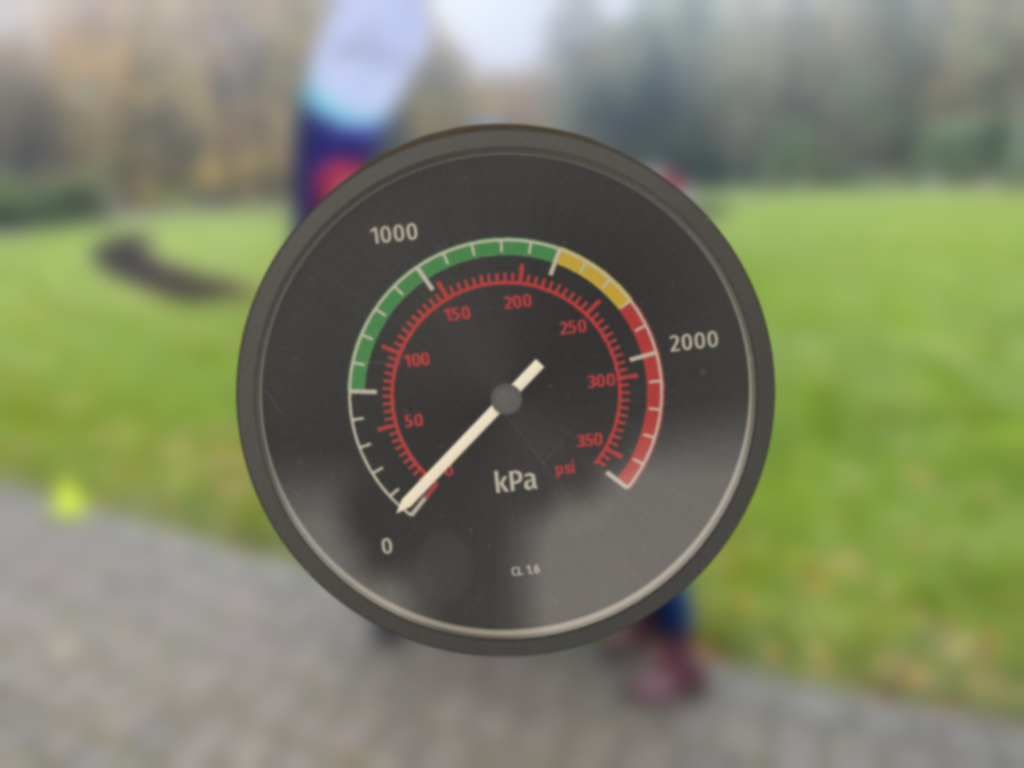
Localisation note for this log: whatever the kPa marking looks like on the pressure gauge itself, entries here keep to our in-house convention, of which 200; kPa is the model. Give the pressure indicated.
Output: 50; kPa
